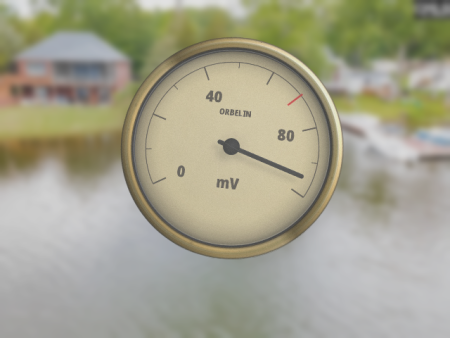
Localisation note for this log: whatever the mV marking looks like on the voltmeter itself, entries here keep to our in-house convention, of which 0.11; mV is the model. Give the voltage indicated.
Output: 95; mV
